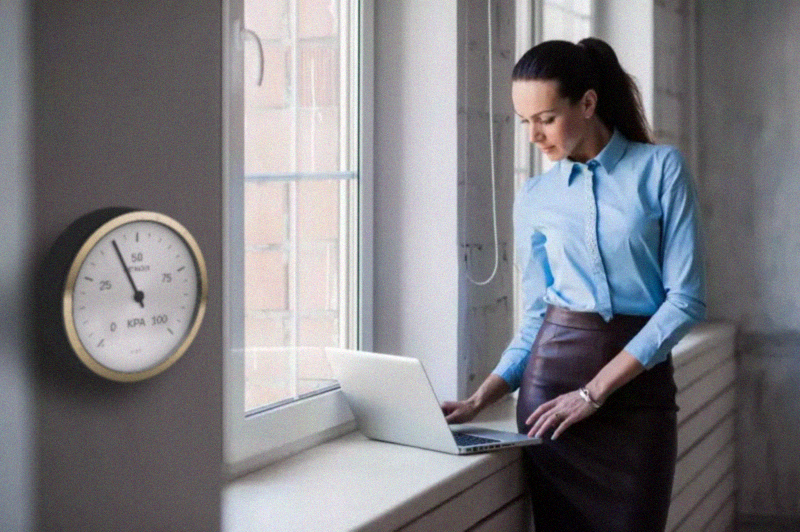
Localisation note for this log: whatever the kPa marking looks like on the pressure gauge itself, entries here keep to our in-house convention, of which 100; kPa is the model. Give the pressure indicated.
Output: 40; kPa
